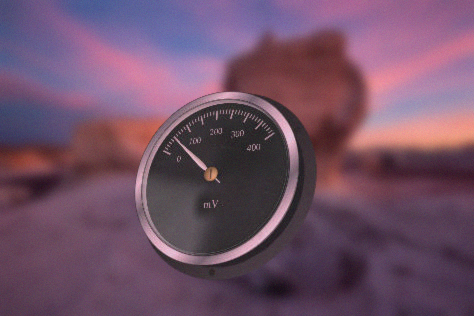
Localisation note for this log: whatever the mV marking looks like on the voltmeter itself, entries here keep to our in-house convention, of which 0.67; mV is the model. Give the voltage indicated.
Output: 50; mV
